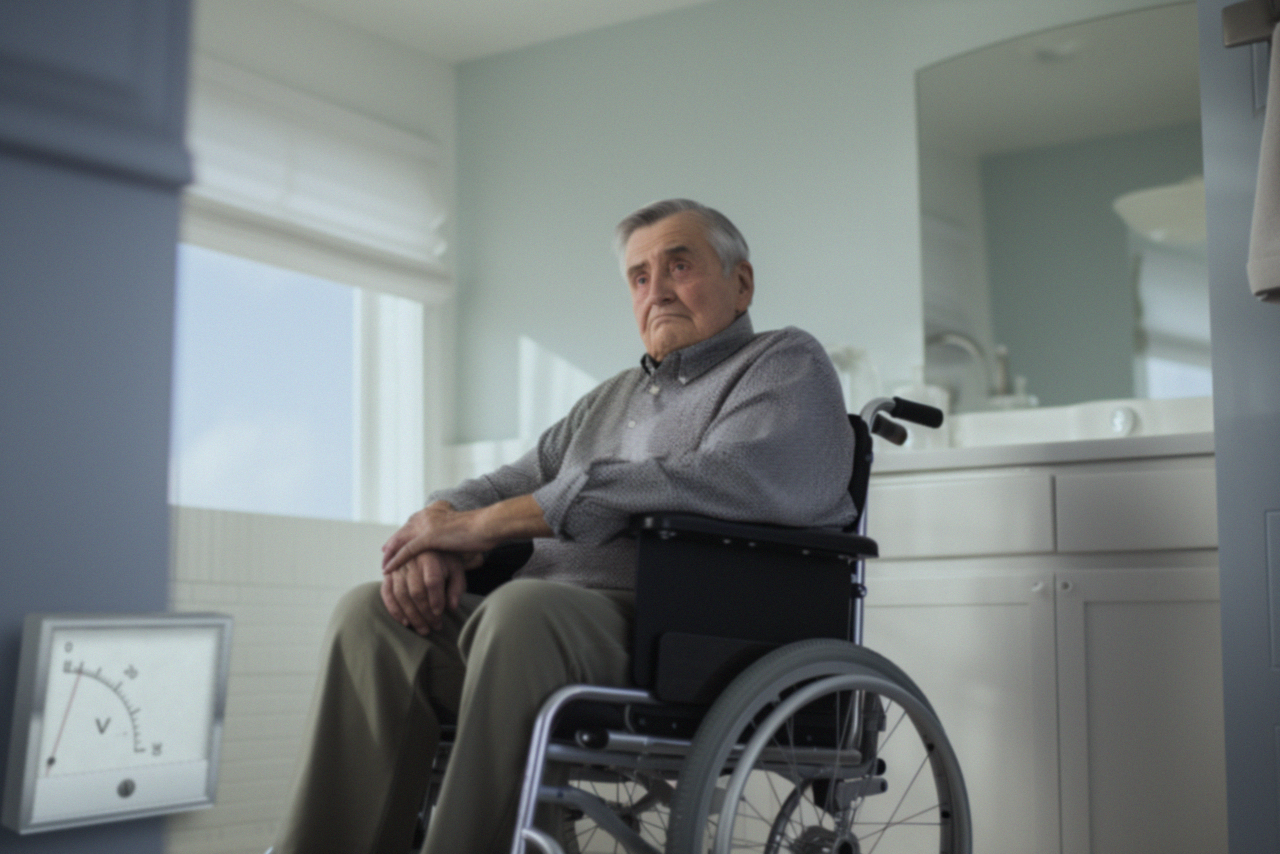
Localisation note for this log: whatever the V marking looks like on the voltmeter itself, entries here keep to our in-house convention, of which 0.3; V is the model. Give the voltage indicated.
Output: 10; V
